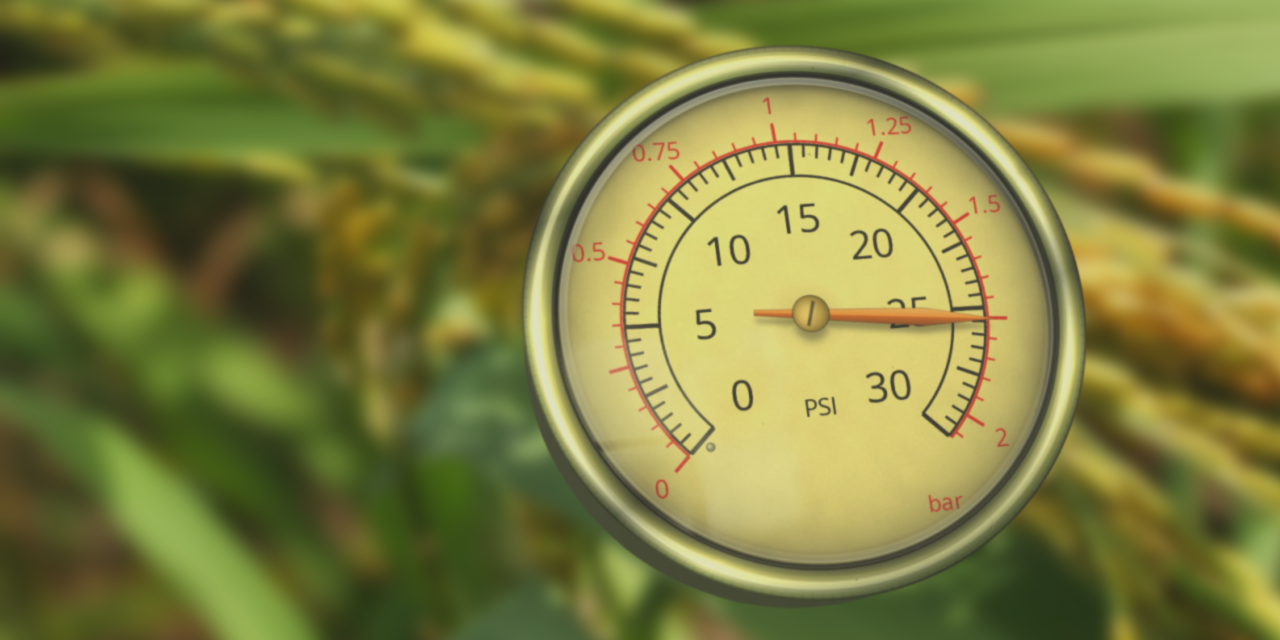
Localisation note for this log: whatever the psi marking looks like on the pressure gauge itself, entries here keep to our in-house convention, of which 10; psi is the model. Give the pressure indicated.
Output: 25.5; psi
